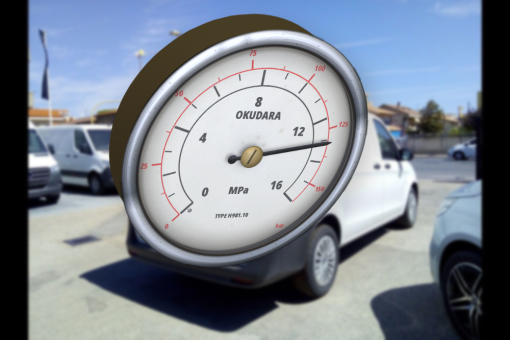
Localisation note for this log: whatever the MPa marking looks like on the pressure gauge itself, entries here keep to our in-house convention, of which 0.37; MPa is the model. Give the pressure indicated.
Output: 13; MPa
